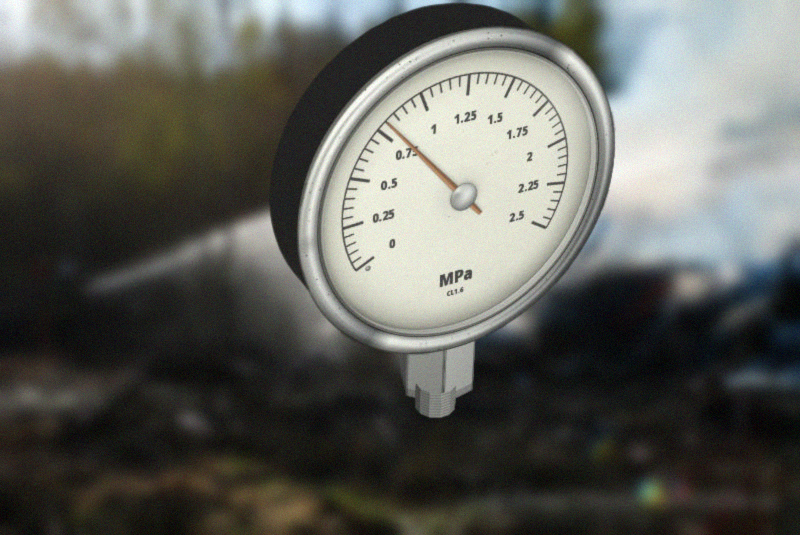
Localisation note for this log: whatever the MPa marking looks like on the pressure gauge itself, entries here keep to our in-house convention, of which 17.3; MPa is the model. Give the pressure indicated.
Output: 0.8; MPa
